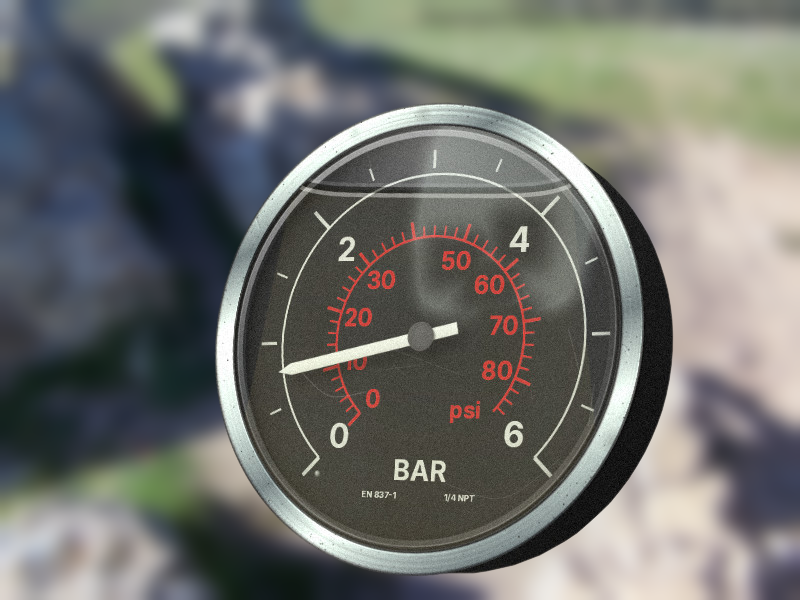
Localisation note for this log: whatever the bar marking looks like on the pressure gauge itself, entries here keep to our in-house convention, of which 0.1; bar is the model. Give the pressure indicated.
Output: 0.75; bar
